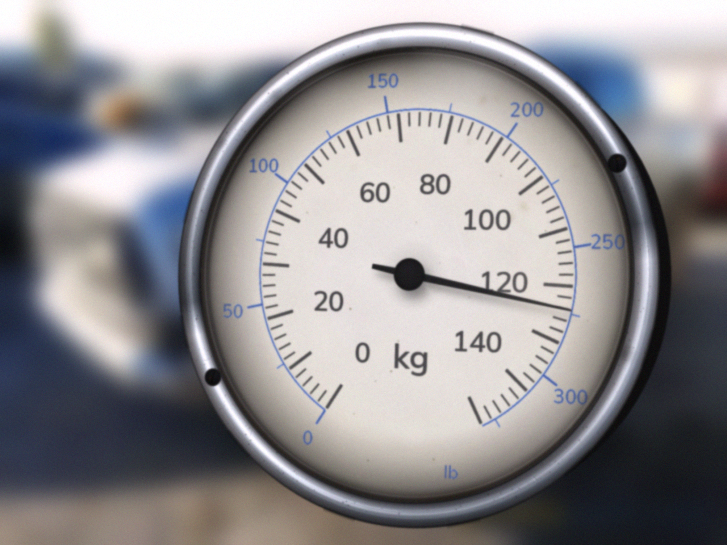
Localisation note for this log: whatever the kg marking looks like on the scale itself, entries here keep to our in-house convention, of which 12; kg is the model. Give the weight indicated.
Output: 124; kg
